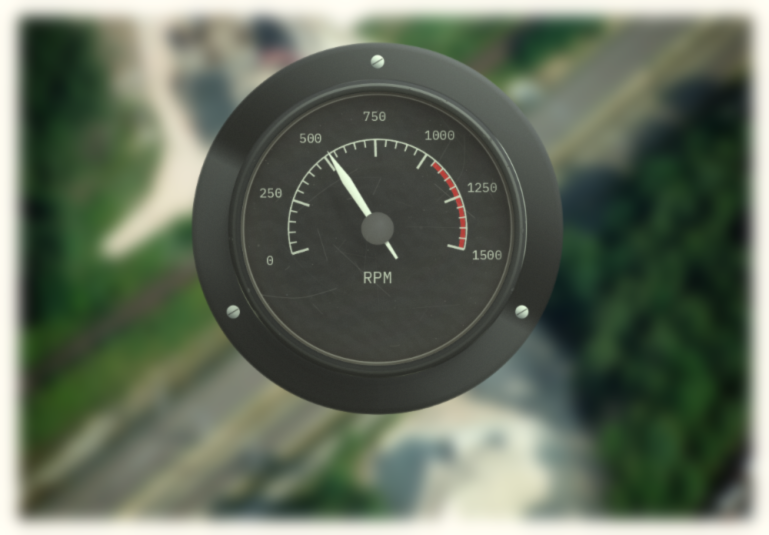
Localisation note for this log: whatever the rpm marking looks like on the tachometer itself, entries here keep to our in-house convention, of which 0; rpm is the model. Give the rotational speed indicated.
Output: 525; rpm
